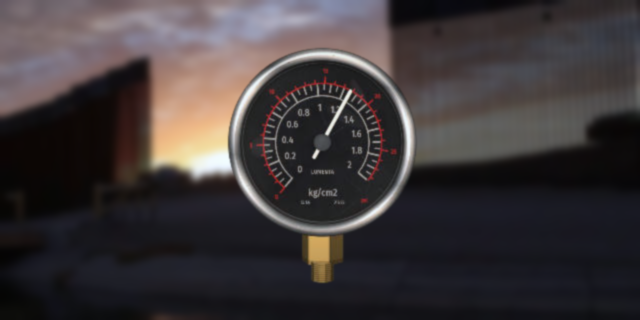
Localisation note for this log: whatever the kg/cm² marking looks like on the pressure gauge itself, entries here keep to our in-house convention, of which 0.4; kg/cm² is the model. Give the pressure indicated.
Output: 1.25; kg/cm²
